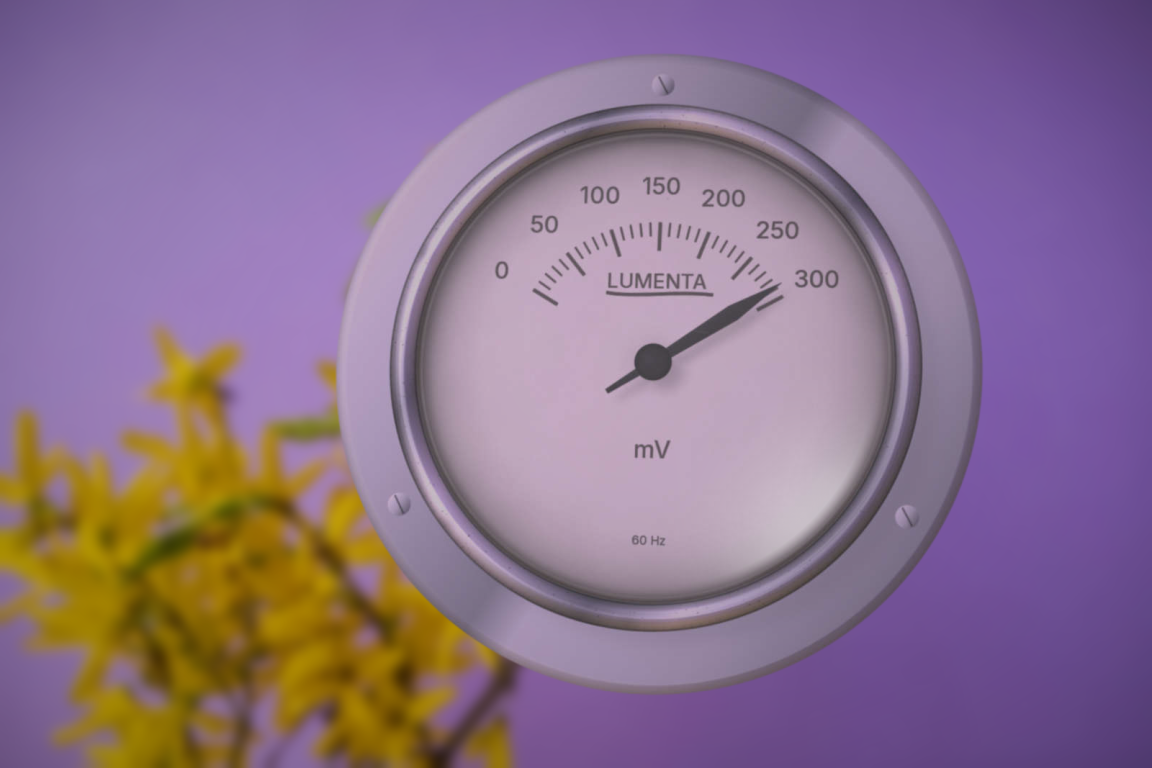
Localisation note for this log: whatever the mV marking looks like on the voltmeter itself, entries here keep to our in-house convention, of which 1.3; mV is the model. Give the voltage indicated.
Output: 290; mV
